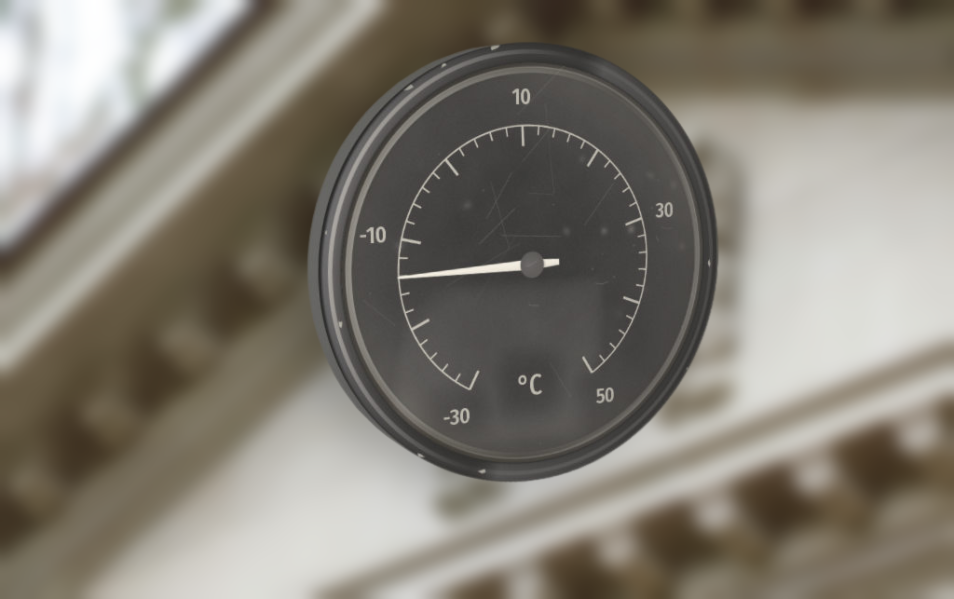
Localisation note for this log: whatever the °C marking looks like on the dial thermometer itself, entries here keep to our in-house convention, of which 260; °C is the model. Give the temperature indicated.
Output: -14; °C
